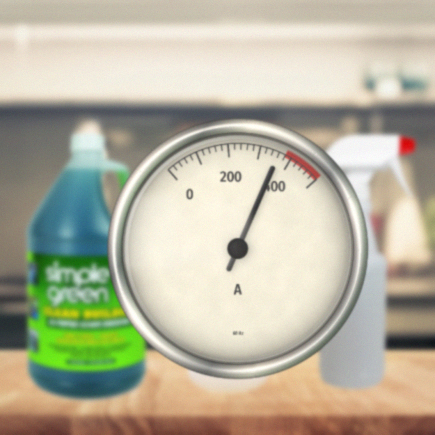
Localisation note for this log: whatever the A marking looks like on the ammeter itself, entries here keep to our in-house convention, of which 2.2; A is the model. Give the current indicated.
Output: 360; A
